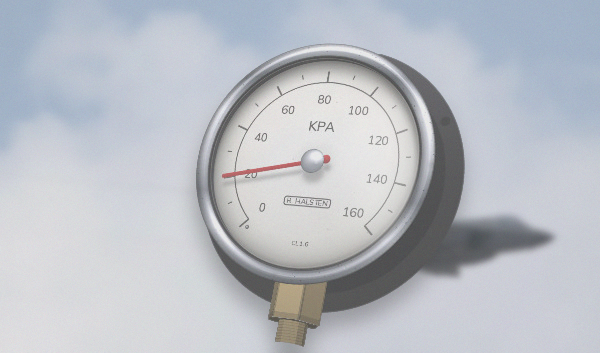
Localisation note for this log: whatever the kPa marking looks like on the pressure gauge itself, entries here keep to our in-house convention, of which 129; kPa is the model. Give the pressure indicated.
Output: 20; kPa
